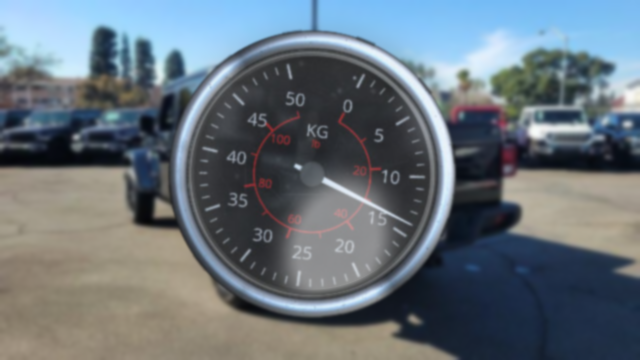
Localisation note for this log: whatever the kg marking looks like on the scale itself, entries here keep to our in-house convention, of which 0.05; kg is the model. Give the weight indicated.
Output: 14; kg
